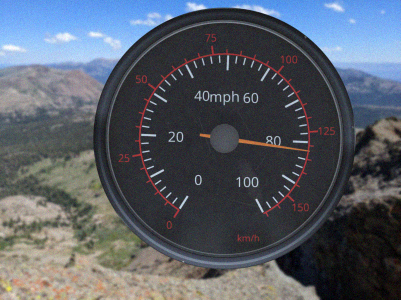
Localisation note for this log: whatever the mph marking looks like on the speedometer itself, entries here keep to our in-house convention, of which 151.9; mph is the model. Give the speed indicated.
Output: 82; mph
